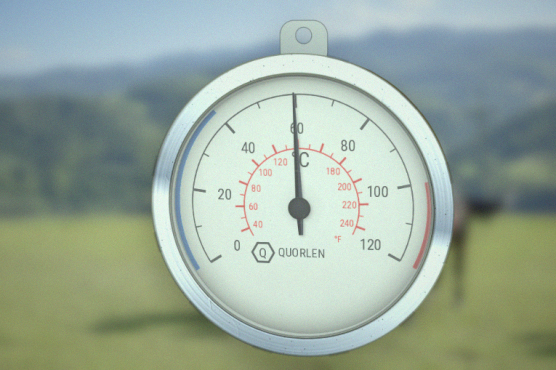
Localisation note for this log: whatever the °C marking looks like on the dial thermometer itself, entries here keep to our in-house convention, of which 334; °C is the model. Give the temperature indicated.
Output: 60; °C
